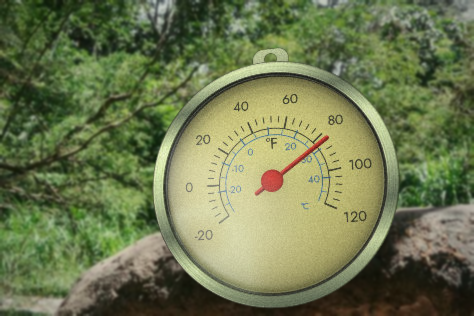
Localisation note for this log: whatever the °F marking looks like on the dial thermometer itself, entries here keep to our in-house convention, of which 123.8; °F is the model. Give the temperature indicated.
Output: 84; °F
